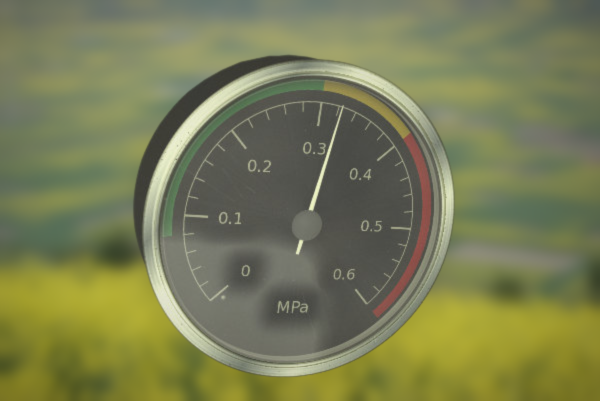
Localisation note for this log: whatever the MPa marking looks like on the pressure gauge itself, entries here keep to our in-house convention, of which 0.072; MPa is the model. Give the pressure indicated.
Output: 0.32; MPa
